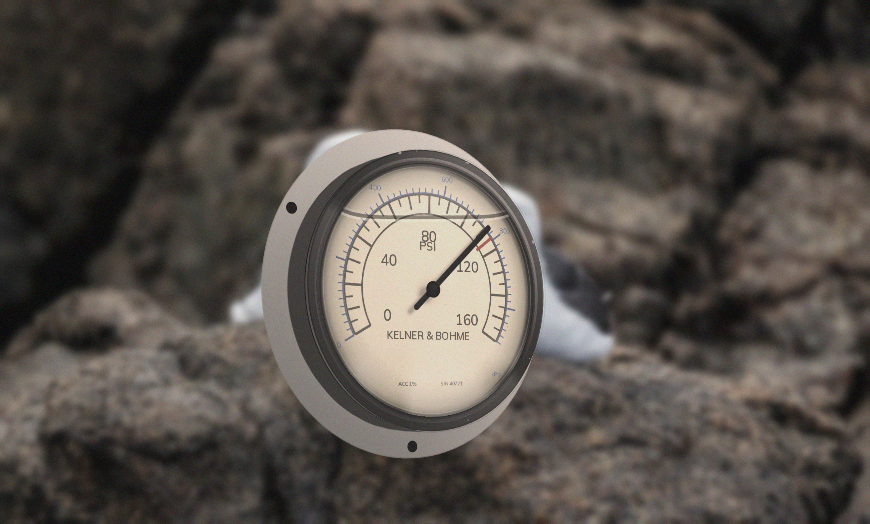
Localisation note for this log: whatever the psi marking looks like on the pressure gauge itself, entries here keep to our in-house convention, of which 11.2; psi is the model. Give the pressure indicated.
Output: 110; psi
